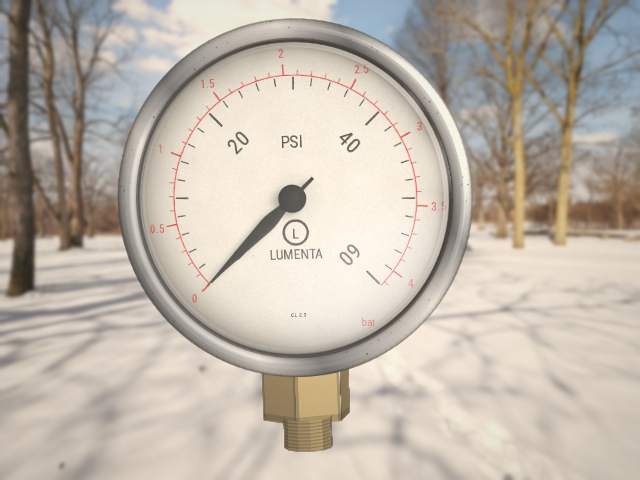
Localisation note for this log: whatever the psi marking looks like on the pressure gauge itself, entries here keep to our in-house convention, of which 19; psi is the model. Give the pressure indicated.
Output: 0; psi
